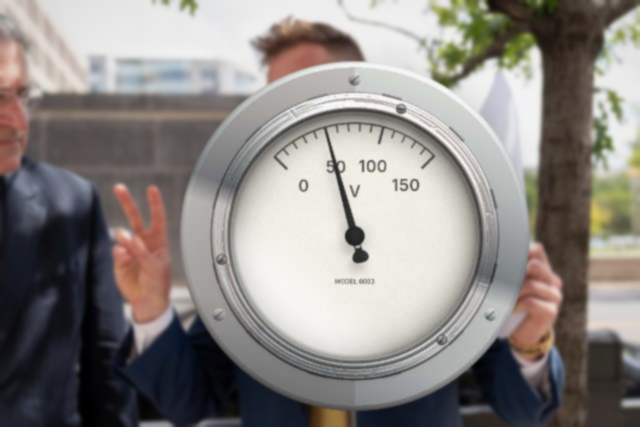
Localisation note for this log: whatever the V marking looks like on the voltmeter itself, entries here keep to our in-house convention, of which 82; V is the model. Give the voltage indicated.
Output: 50; V
